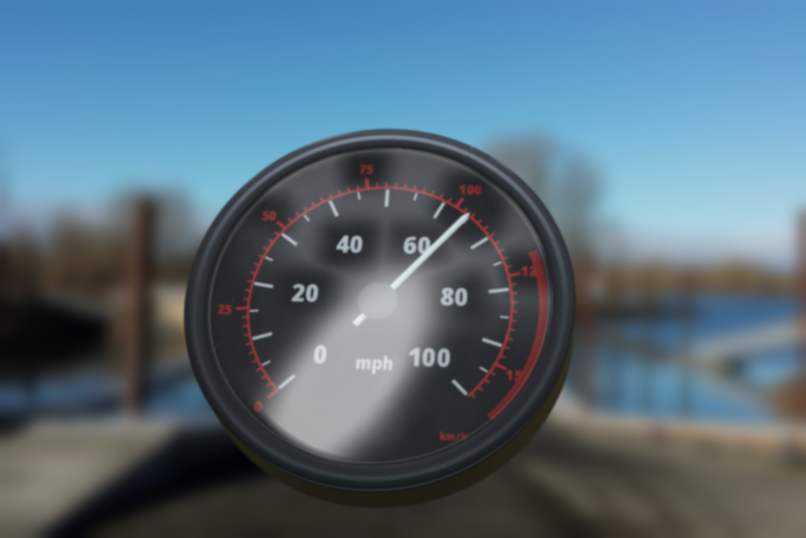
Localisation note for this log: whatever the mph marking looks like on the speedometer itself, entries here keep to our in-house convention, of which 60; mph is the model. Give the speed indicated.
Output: 65; mph
